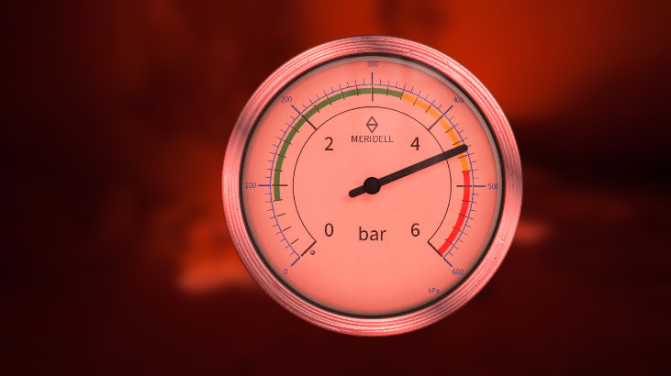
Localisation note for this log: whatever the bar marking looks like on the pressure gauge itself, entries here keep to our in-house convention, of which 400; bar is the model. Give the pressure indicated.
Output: 4.5; bar
